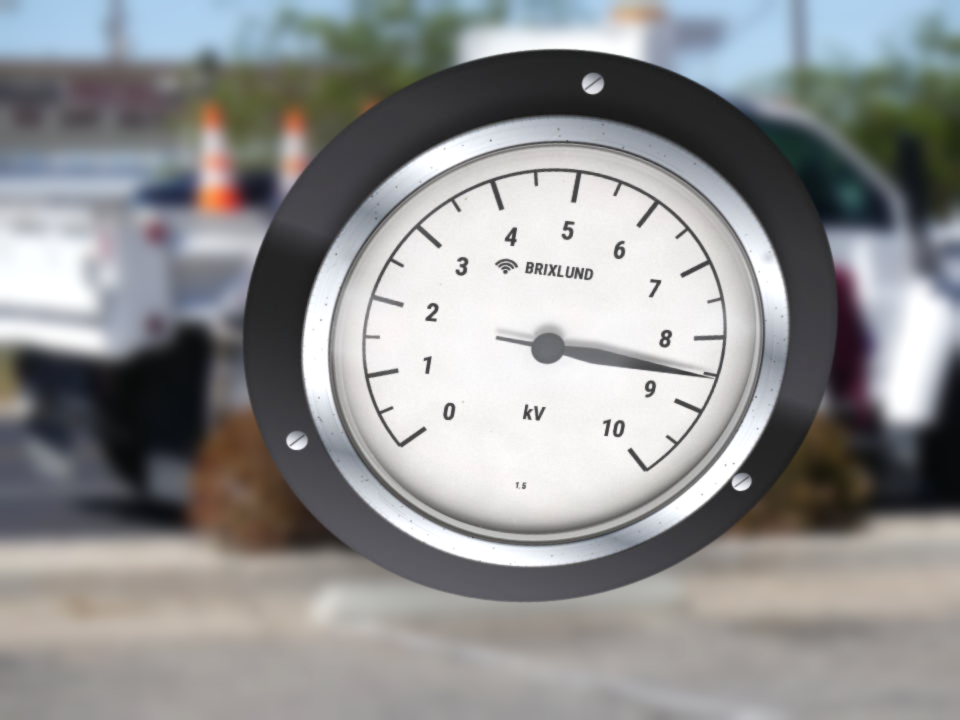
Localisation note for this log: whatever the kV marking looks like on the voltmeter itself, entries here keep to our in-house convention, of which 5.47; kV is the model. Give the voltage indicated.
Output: 8.5; kV
